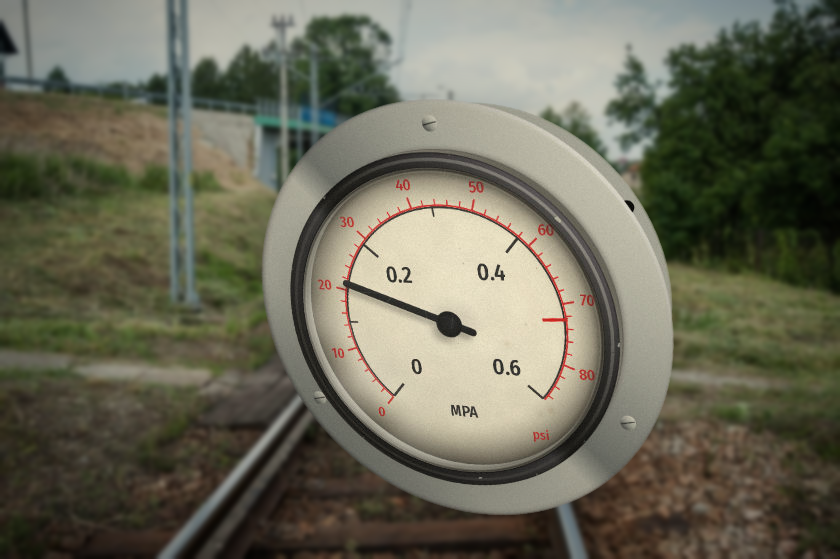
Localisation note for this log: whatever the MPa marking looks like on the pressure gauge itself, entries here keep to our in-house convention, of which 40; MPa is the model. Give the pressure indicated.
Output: 0.15; MPa
